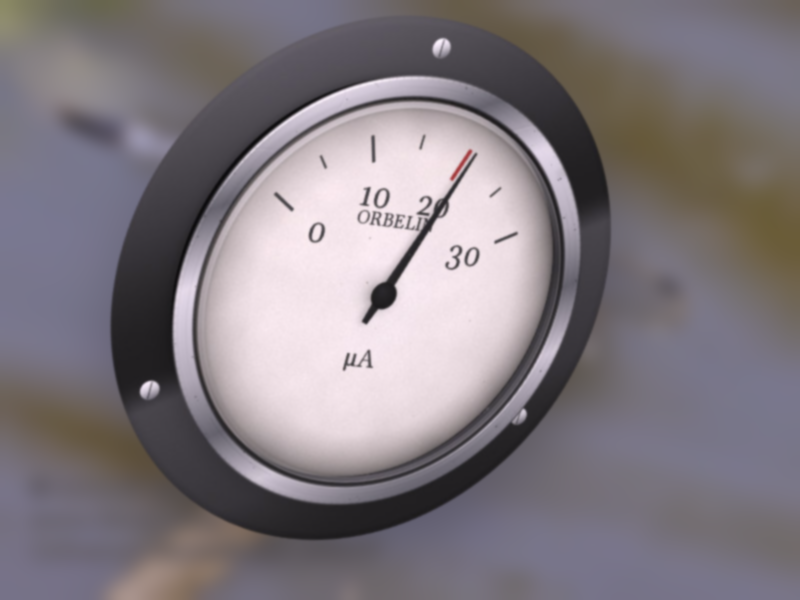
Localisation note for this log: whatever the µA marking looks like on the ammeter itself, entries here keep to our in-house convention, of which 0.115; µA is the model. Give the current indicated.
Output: 20; µA
